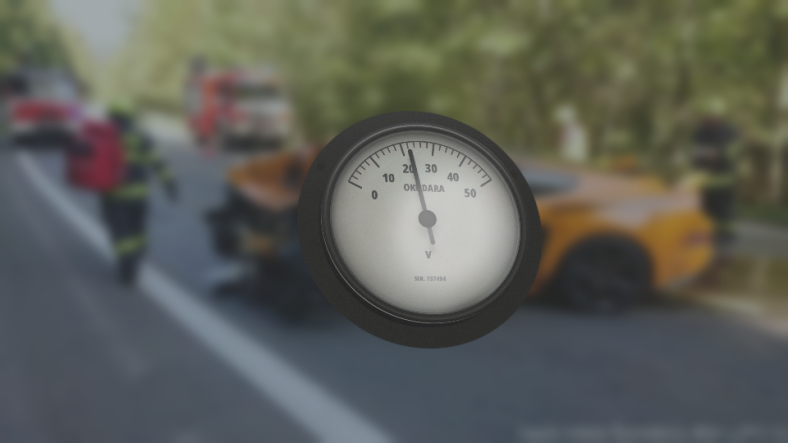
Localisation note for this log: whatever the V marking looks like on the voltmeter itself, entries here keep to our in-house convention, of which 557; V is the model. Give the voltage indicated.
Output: 22; V
